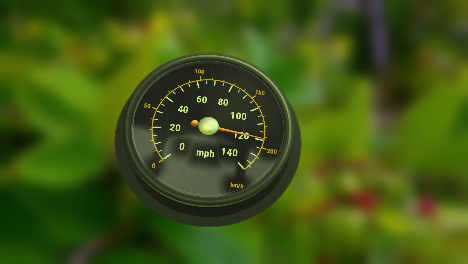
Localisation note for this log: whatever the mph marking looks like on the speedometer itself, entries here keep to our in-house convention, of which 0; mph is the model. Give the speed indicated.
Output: 120; mph
